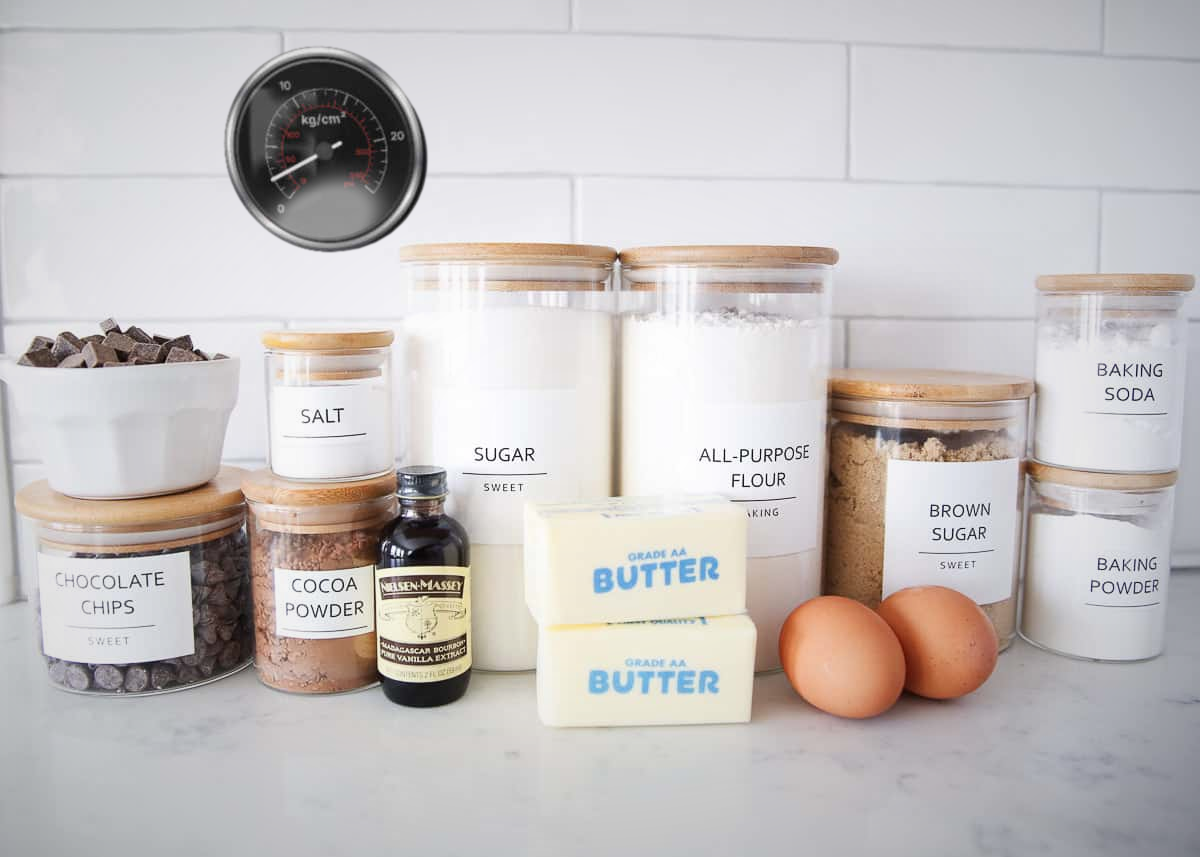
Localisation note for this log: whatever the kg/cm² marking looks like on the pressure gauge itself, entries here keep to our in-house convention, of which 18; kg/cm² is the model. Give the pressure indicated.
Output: 2; kg/cm²
